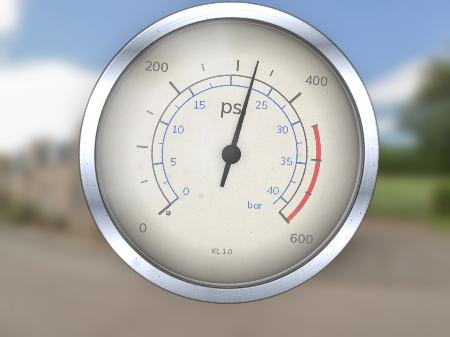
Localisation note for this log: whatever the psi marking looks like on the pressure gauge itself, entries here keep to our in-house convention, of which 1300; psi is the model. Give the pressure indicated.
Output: 325; psi
